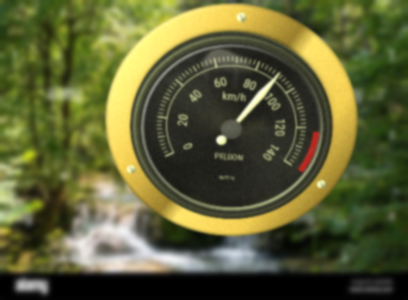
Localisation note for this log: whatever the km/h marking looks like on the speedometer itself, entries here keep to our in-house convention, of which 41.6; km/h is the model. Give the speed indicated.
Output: 90; km/h
